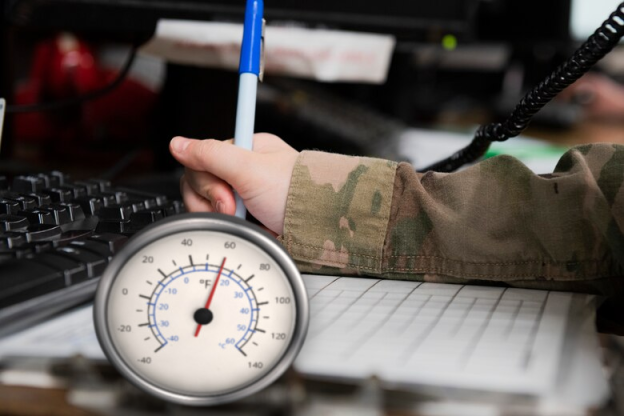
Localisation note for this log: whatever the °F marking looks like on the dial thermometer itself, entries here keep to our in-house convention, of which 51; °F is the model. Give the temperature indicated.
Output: 60; °F
